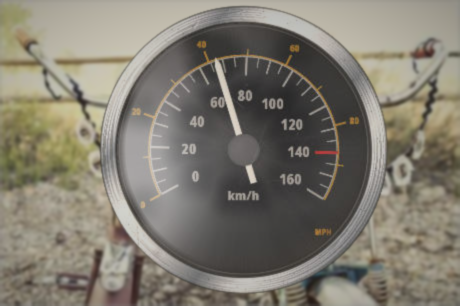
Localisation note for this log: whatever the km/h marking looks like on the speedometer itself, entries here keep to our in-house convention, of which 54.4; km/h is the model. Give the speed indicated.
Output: 67.5; km/h
